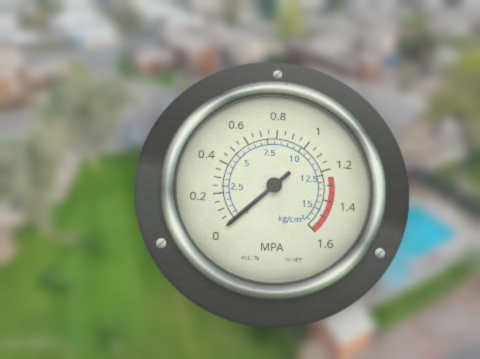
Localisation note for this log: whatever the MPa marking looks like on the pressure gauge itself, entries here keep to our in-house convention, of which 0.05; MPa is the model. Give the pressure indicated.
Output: 0; MPa
